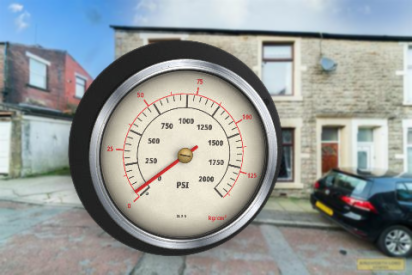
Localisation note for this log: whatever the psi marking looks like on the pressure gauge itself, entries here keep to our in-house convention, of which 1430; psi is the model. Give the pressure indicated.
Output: 50; psi
